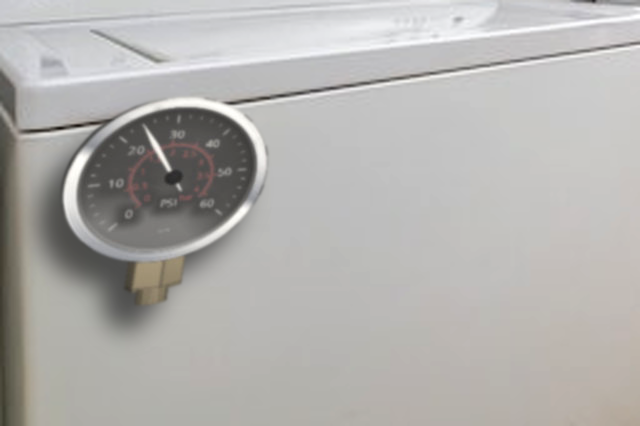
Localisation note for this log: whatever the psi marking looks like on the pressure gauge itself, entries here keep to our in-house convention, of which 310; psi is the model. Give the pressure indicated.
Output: 24; psi
